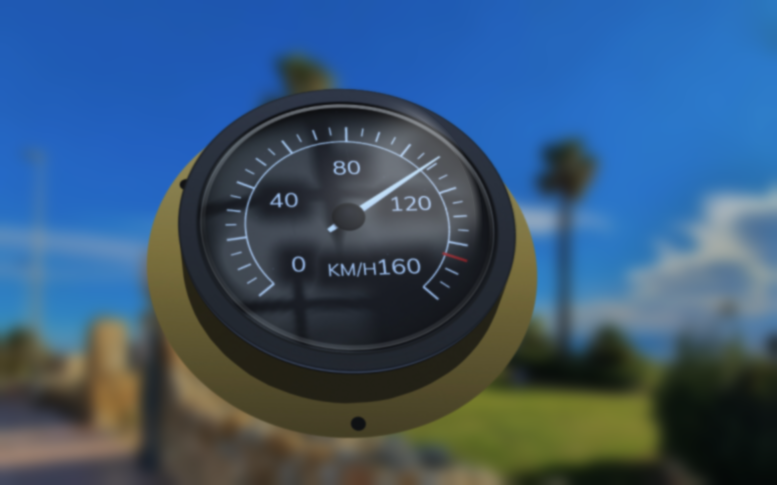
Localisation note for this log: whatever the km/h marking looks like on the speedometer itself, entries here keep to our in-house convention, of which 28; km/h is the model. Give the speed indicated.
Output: 110; km/h
